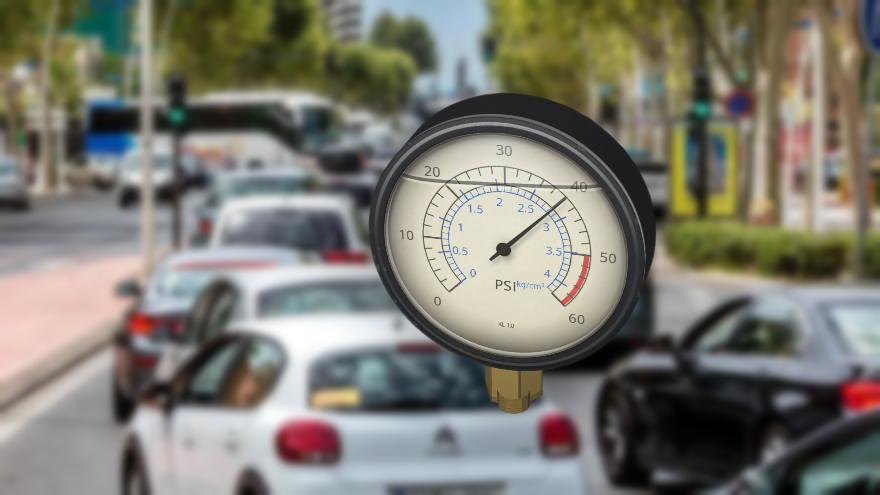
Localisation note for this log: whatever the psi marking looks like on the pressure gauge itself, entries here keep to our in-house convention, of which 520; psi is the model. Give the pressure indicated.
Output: 40; psi
